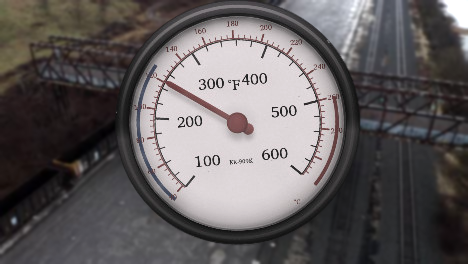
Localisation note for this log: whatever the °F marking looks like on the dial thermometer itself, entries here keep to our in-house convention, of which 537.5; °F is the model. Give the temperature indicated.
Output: 250; °F
